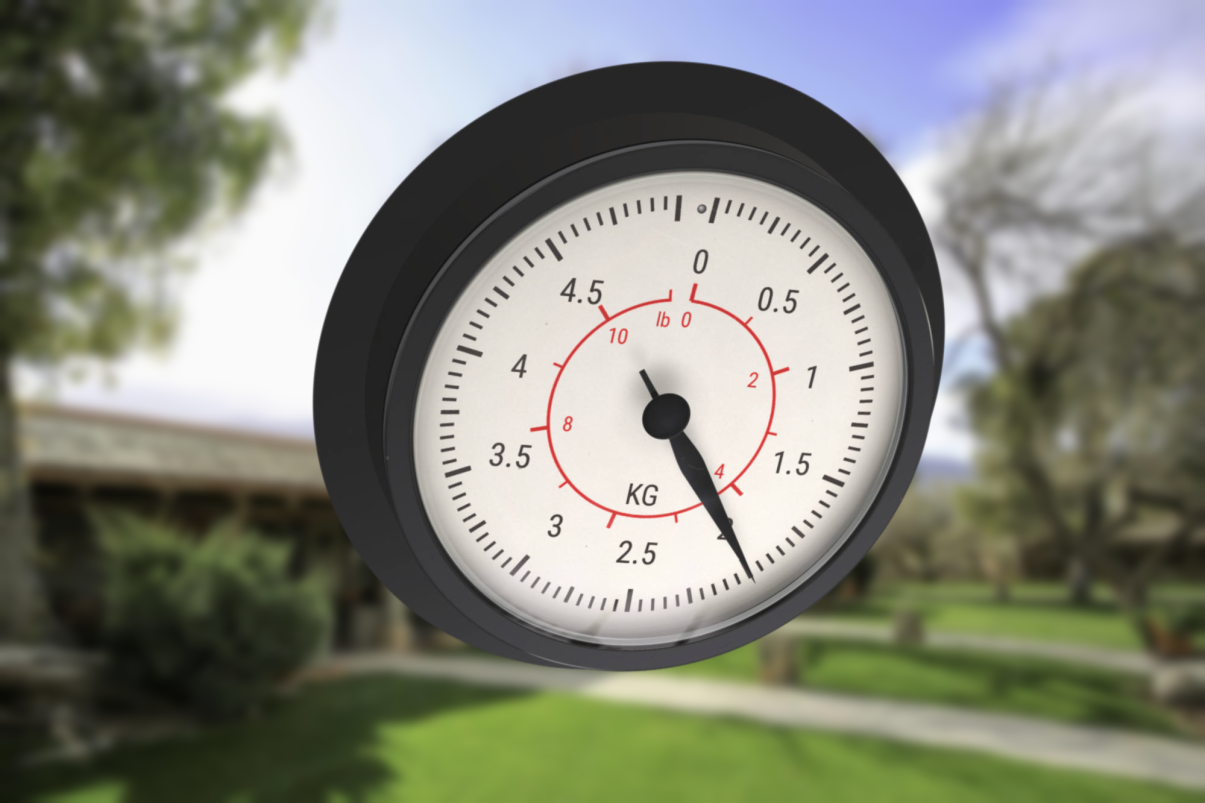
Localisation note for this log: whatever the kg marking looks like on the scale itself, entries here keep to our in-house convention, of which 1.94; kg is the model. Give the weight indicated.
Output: 2; kg
